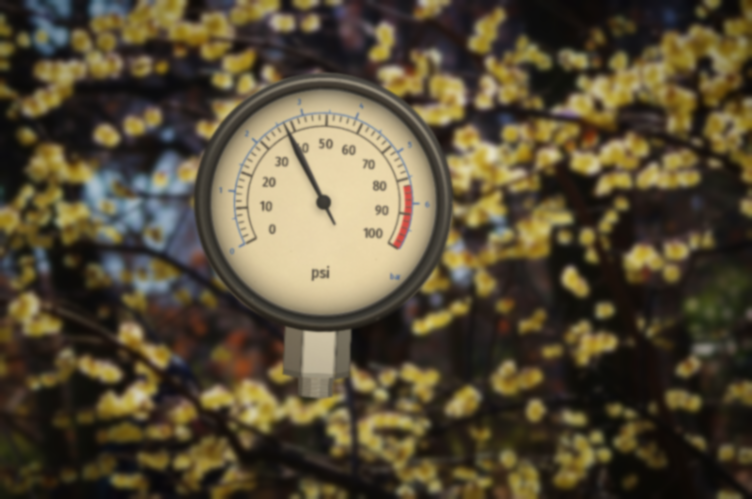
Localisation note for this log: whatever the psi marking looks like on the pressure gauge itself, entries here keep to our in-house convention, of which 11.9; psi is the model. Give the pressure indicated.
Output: 38; psi
